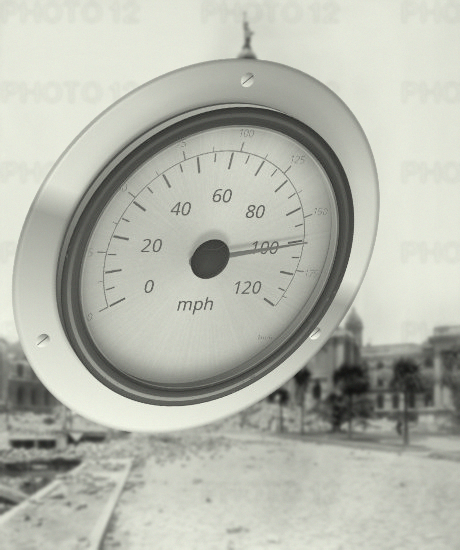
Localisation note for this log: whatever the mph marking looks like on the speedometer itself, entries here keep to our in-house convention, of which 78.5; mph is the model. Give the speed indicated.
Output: 100; mph
